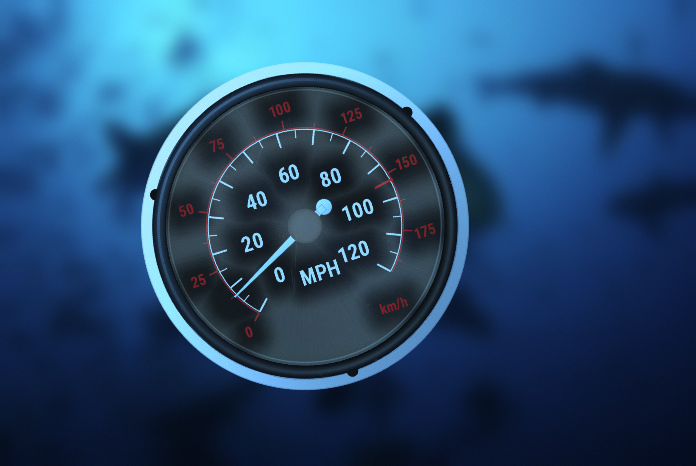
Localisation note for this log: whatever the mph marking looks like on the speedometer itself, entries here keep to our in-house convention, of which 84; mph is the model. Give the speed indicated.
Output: 7.5; mph
